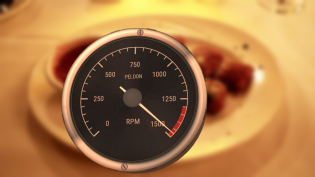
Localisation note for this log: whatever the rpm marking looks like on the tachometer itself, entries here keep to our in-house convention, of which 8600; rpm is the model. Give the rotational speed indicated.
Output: 1475; rpm
